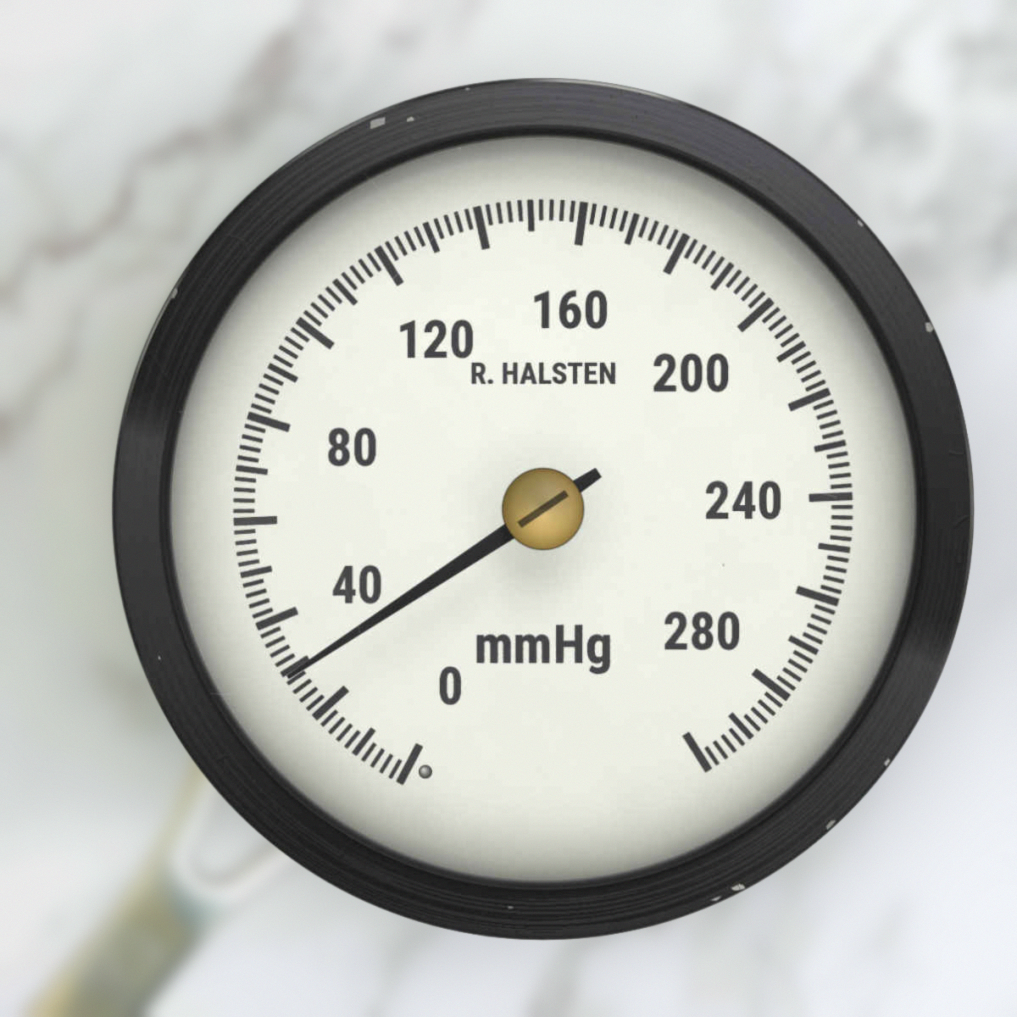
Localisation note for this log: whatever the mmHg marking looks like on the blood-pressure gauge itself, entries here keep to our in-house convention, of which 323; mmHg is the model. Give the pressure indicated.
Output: 29; mmHg
